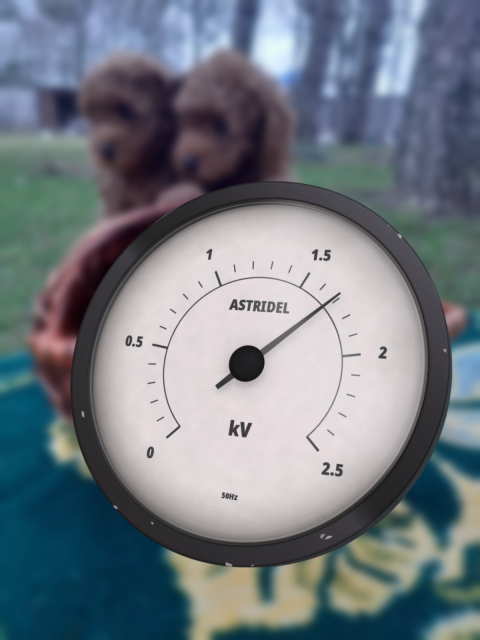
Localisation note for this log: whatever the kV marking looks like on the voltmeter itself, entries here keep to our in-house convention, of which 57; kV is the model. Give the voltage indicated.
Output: 1.7; kV
